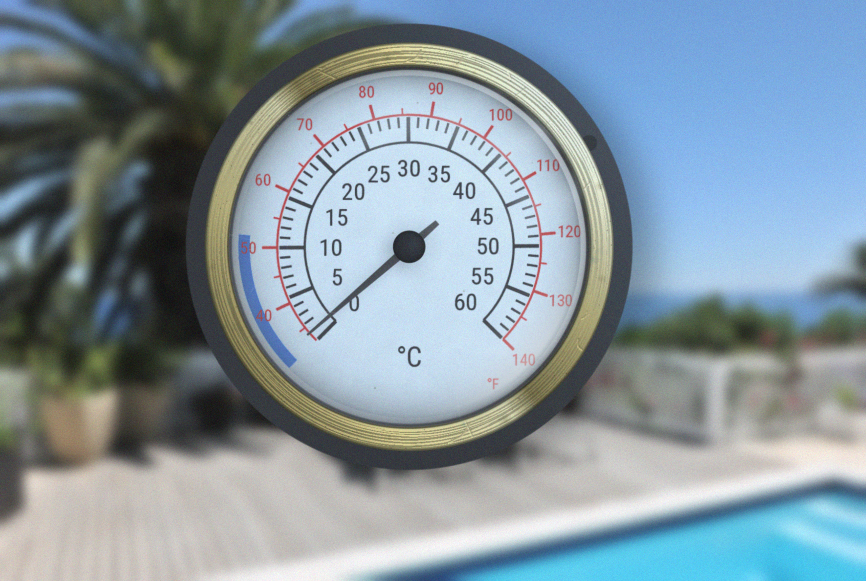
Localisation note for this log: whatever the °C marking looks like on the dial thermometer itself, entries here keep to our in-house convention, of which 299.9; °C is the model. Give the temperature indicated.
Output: 1; °C
